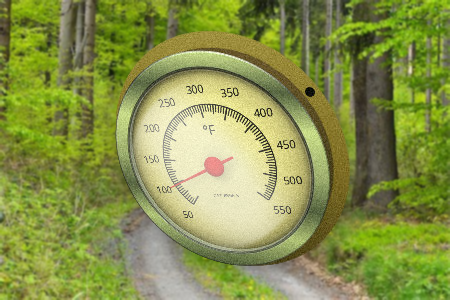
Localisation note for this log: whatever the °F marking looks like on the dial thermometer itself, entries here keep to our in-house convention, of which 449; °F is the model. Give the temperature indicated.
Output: 100; °F
